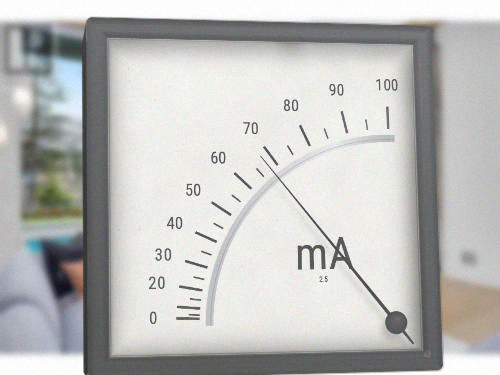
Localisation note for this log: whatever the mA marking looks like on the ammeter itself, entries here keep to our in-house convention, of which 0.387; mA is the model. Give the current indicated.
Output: 67.5; mA
